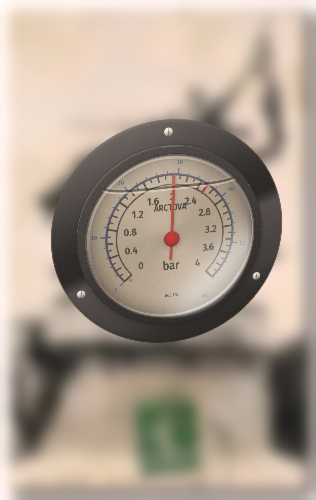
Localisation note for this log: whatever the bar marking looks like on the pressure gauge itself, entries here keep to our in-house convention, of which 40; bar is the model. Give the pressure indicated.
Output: 2; bar
